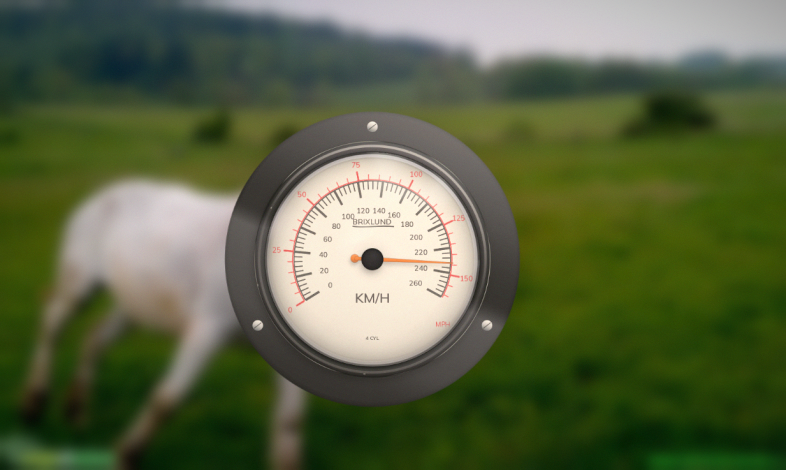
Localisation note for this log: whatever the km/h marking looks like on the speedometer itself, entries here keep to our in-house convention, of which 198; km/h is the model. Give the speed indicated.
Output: 232; km/h
